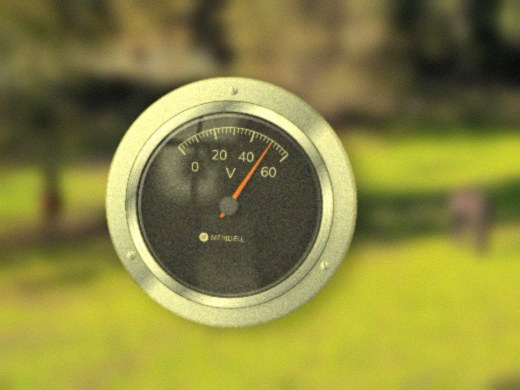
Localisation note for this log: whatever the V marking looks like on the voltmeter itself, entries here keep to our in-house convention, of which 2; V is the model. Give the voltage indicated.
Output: 50; V
